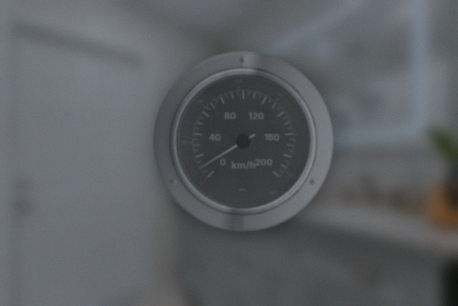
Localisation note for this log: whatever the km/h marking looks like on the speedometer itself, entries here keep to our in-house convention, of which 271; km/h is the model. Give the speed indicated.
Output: 10; km/h
